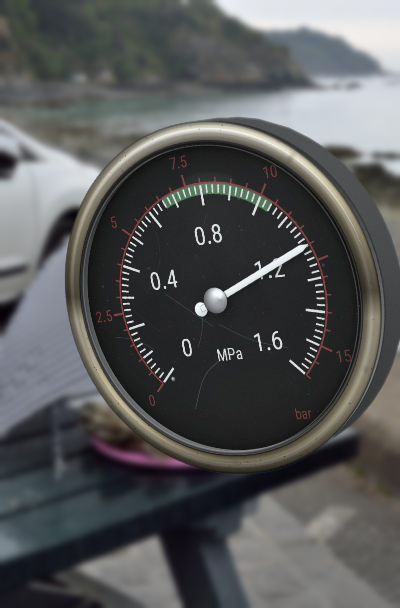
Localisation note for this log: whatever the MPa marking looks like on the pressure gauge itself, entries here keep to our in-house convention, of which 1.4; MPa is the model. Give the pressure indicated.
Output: 1.2; MPa
